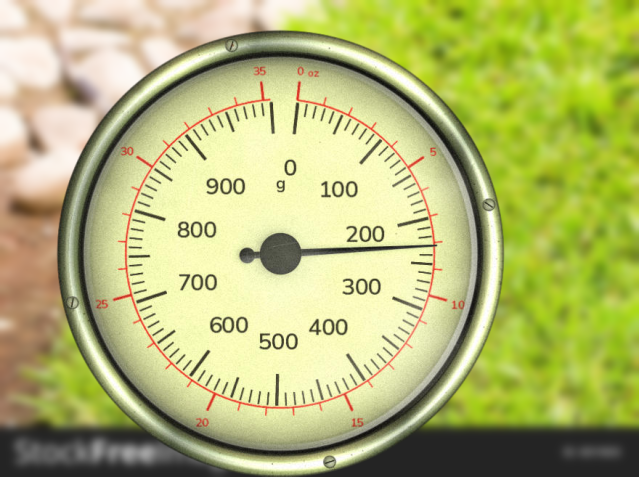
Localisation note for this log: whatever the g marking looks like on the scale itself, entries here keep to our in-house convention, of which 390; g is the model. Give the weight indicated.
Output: 230; g
